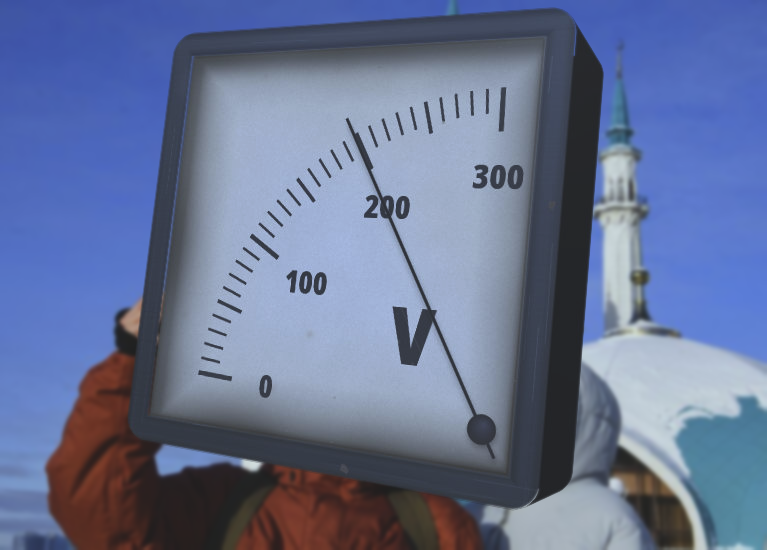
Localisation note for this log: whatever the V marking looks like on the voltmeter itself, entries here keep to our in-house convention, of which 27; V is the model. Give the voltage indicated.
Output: 200; V
